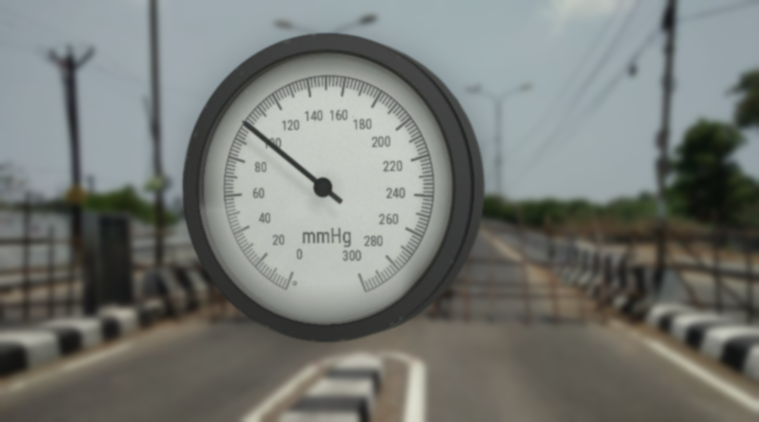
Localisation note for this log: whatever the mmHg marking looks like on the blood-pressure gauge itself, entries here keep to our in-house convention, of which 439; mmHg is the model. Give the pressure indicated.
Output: 100; mmHg
